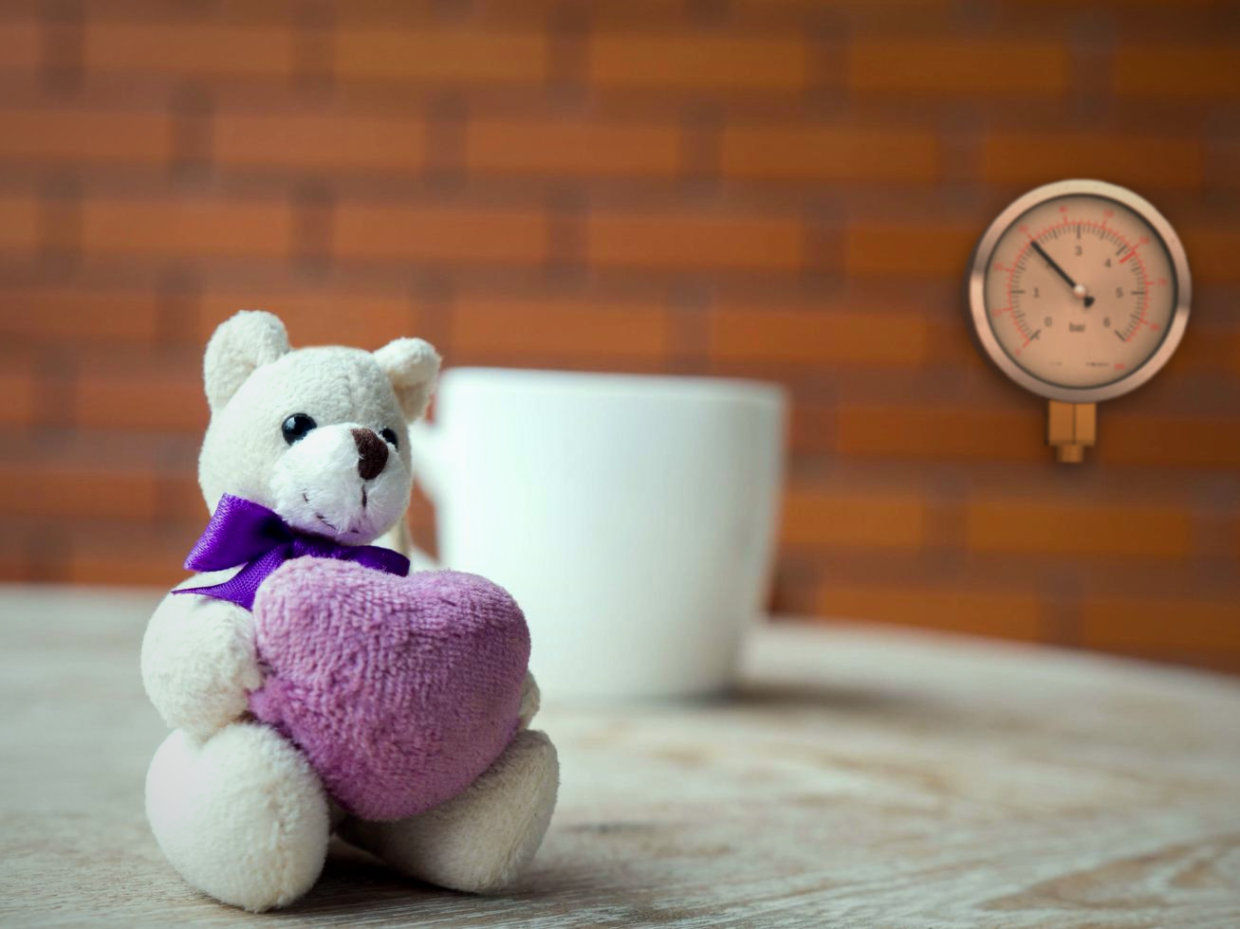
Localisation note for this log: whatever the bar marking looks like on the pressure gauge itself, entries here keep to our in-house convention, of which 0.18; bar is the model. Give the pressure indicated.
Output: 2; bar
